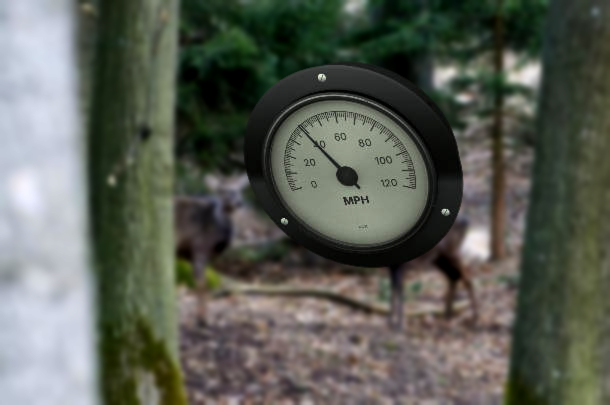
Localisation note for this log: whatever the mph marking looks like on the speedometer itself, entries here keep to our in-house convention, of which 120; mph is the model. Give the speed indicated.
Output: 40; mph
